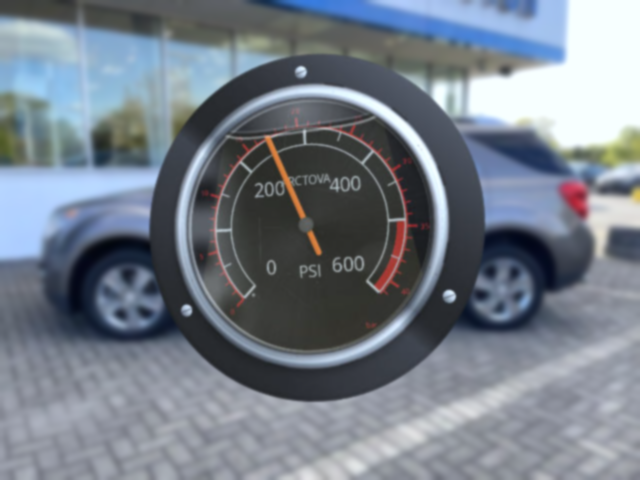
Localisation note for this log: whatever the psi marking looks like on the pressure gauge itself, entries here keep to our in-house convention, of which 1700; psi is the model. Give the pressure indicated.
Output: 250; psi
